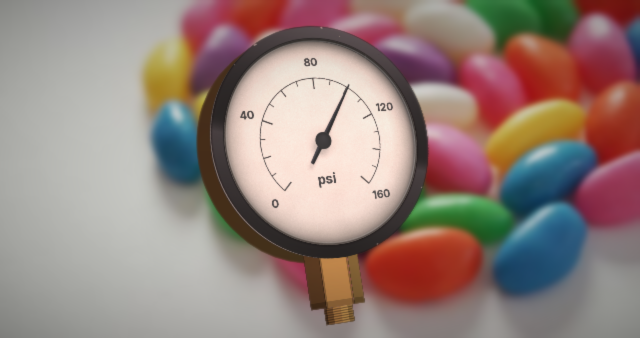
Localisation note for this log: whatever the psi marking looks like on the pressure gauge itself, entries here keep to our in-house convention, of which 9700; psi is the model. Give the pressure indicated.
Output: 100; psi
